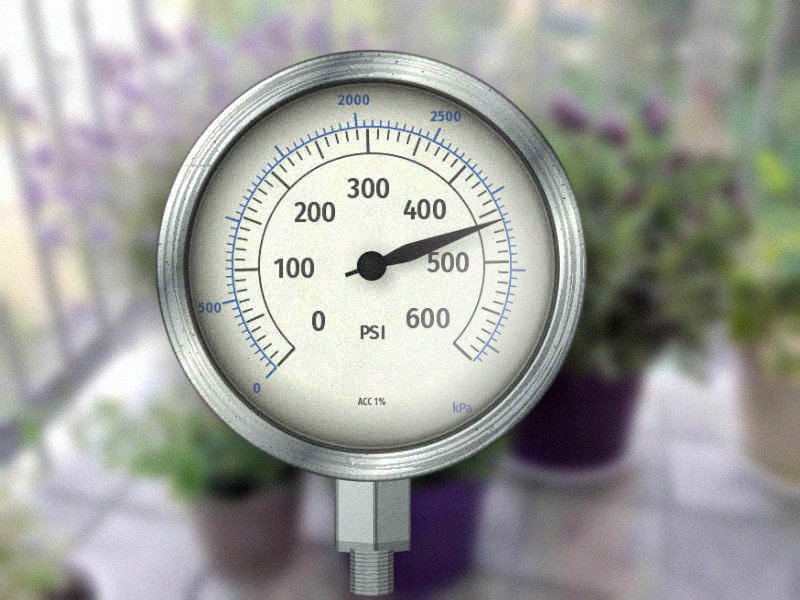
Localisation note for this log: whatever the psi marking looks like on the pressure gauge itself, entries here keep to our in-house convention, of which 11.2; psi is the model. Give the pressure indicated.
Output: 460; psi
